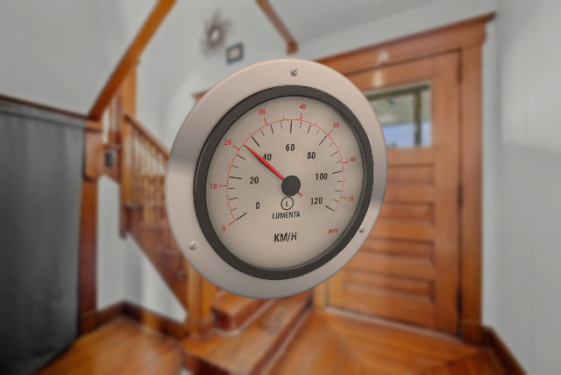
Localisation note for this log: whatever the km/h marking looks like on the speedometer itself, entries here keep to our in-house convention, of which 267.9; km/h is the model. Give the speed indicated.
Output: 35; km/h
